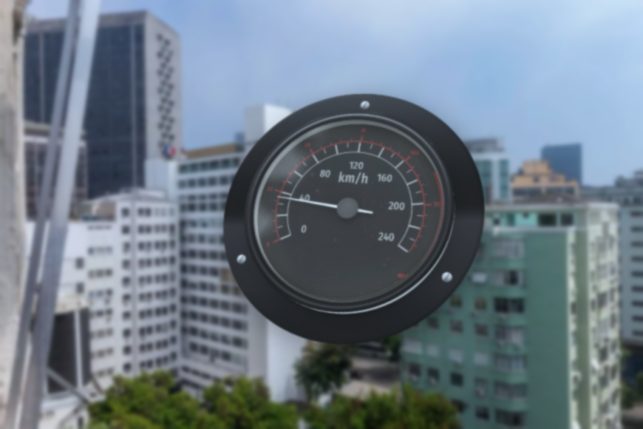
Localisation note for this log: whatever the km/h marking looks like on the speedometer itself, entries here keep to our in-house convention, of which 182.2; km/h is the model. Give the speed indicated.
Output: 35; km/h
